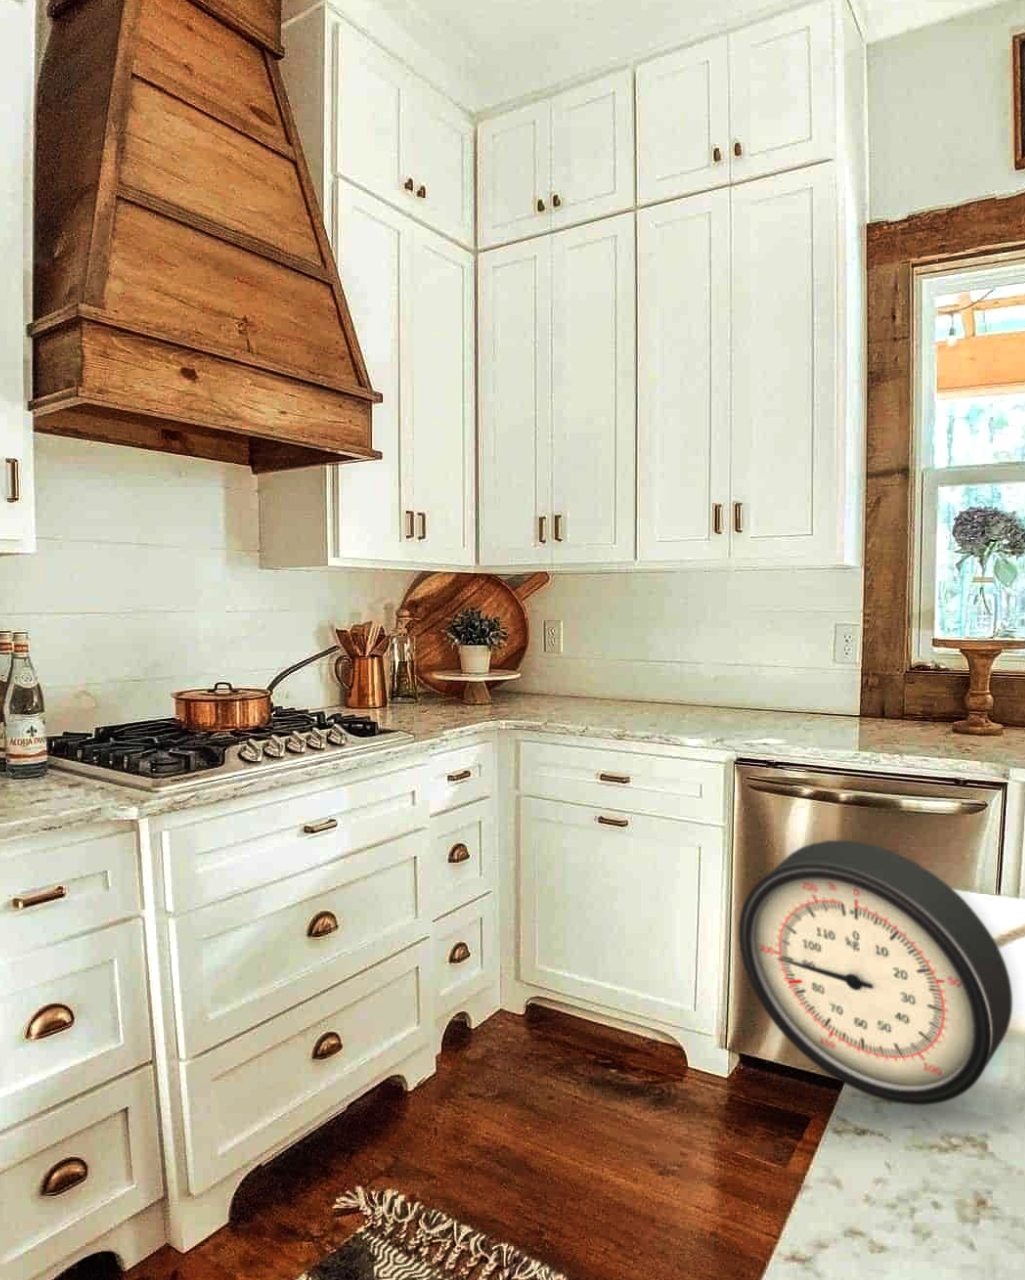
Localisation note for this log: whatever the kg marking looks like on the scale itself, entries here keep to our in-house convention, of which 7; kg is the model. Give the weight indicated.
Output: 90; kg
